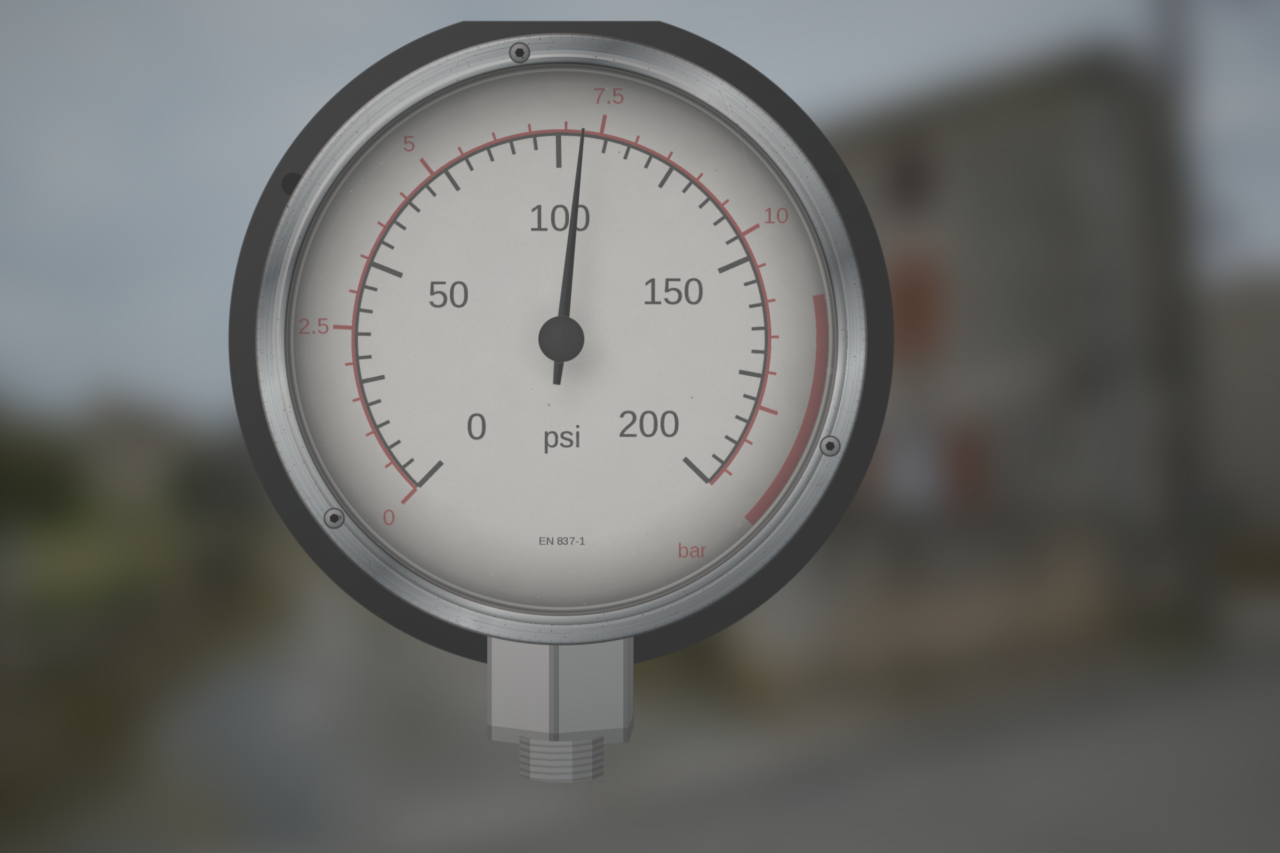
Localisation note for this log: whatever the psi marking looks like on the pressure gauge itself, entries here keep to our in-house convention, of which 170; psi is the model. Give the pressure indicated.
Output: 105; psi
